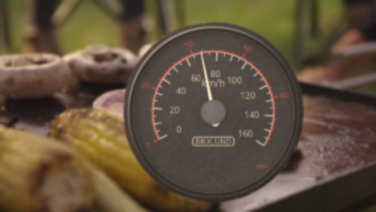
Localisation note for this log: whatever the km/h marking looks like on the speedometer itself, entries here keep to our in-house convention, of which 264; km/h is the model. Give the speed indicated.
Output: 70; km/h
